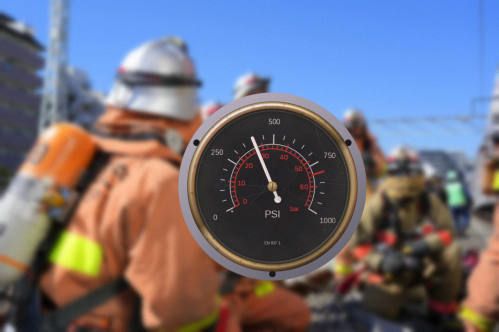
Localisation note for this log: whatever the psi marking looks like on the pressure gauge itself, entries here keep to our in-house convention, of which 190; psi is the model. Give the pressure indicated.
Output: 400; psi
